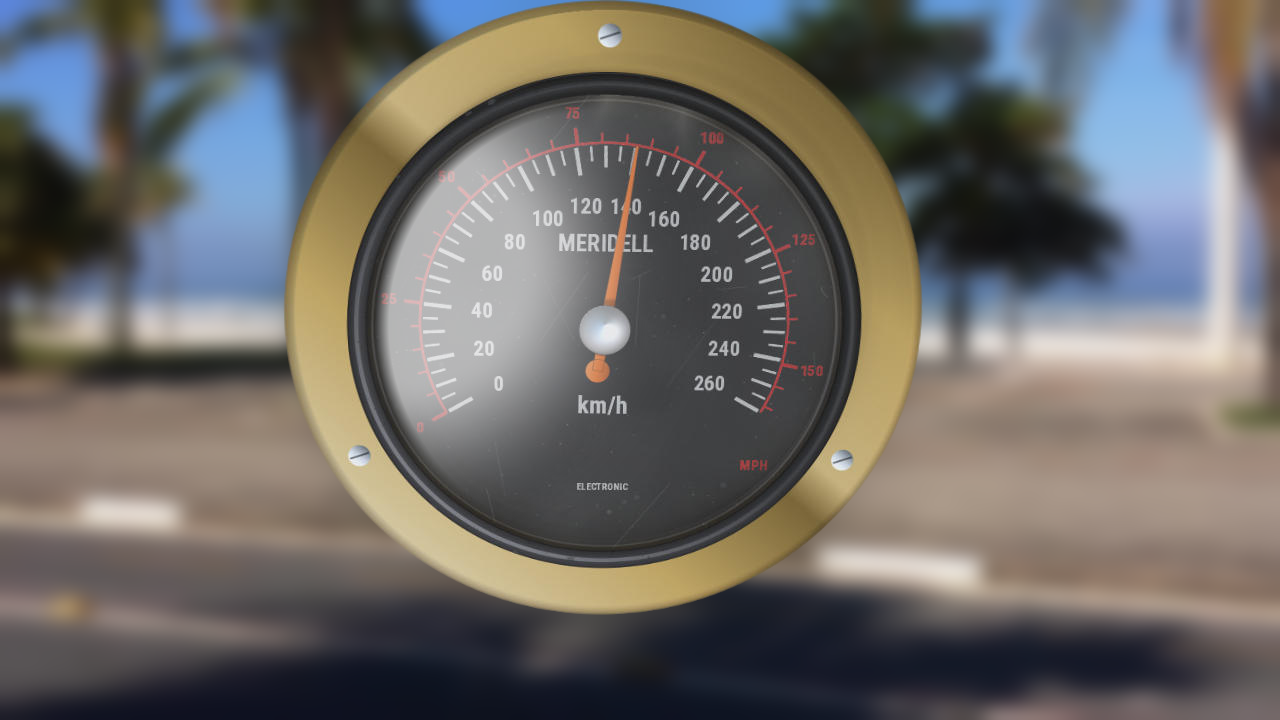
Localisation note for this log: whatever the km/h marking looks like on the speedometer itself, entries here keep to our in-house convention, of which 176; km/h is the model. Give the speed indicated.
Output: 140; km/h
